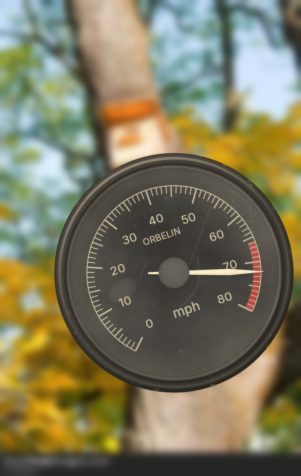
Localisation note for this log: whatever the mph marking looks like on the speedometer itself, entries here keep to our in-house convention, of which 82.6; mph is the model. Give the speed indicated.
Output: 72; mph
